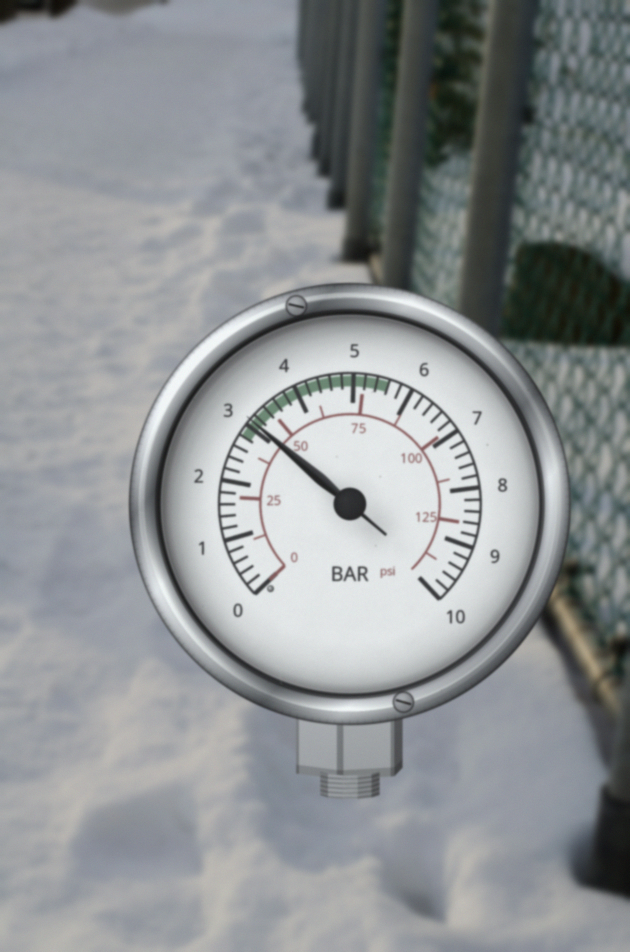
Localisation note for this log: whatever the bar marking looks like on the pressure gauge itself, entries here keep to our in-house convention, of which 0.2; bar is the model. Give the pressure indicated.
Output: 3.1; bar
